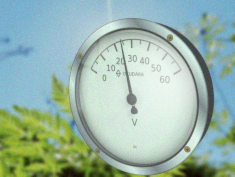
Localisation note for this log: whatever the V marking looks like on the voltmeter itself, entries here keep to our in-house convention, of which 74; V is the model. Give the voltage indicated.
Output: 25; V
